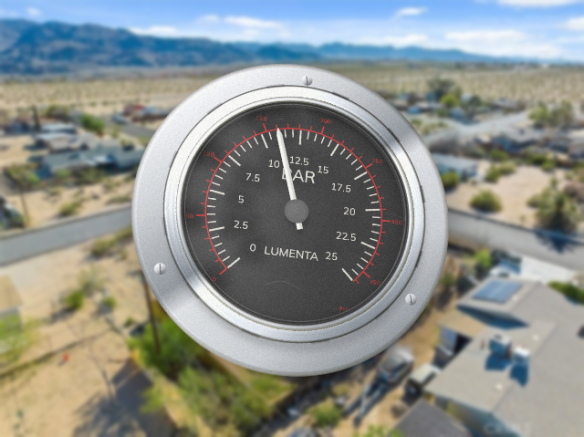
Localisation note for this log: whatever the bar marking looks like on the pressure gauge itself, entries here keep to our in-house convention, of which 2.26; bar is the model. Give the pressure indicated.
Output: 11; bar
